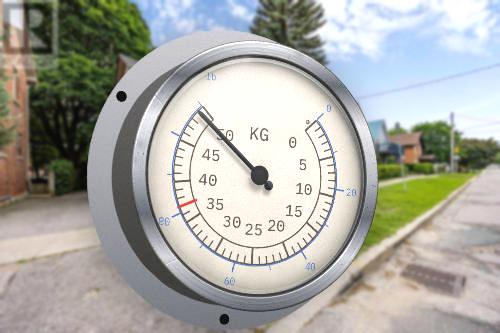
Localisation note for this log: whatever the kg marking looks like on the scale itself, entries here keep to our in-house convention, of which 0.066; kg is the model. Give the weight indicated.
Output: 49; kg
